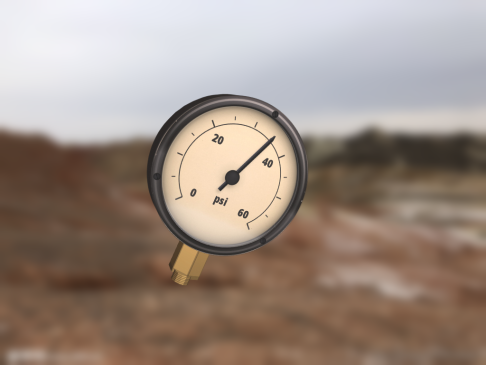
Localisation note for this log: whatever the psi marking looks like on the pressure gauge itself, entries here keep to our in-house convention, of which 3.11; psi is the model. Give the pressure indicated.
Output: 35; psi
